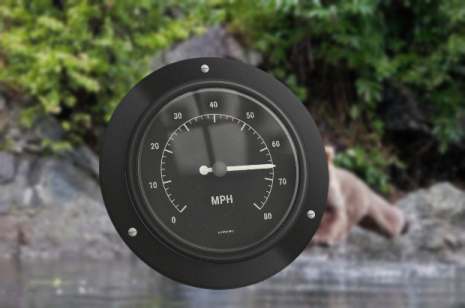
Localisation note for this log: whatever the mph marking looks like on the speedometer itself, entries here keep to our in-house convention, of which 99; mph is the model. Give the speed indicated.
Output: 66; mph
